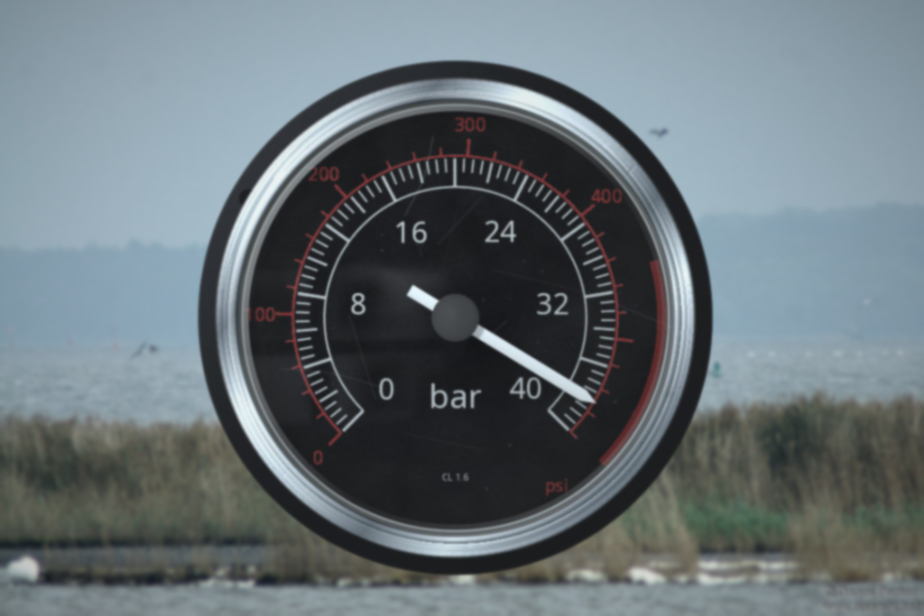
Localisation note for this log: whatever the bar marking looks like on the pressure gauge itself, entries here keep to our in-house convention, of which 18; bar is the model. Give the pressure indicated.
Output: 38; bar
